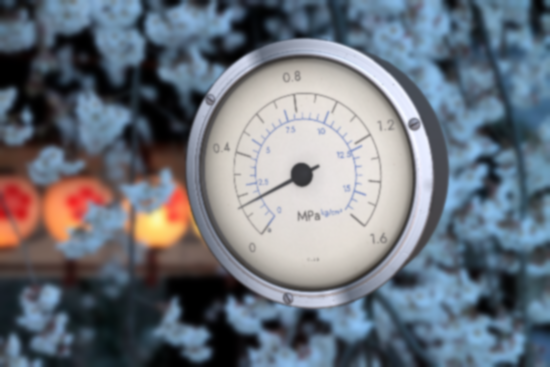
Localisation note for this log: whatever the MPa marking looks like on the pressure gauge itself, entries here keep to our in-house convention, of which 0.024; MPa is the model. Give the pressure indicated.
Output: 0.15; MPa
